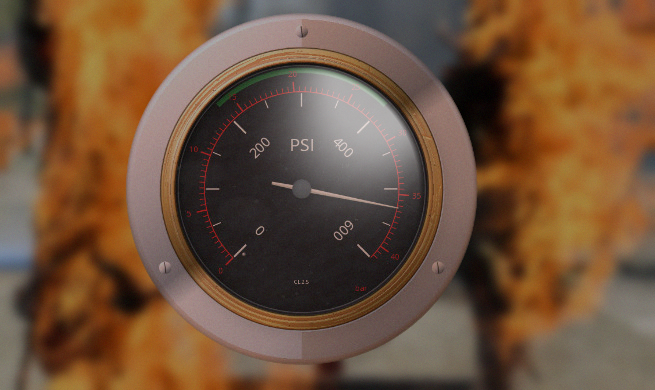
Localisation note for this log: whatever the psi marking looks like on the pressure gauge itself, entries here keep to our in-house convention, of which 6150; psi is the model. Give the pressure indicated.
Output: 525; psi
